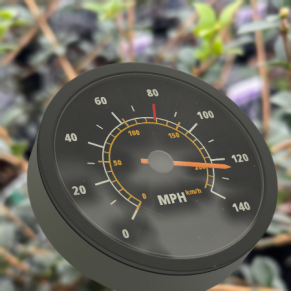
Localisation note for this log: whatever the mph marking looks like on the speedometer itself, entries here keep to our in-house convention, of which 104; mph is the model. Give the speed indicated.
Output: 125; mph
